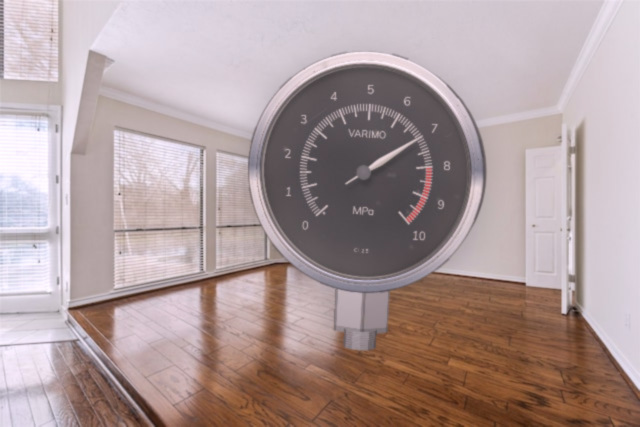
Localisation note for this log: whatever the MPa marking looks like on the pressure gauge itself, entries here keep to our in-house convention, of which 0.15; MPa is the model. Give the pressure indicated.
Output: 7; MPa
